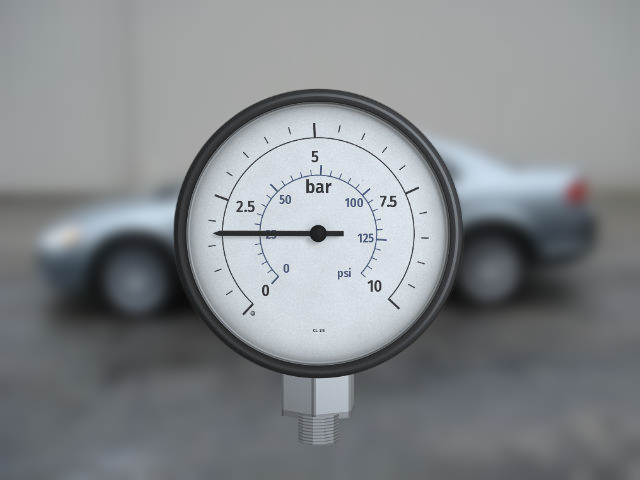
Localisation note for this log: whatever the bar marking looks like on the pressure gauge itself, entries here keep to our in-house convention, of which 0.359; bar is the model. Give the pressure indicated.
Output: 1.75; bar
